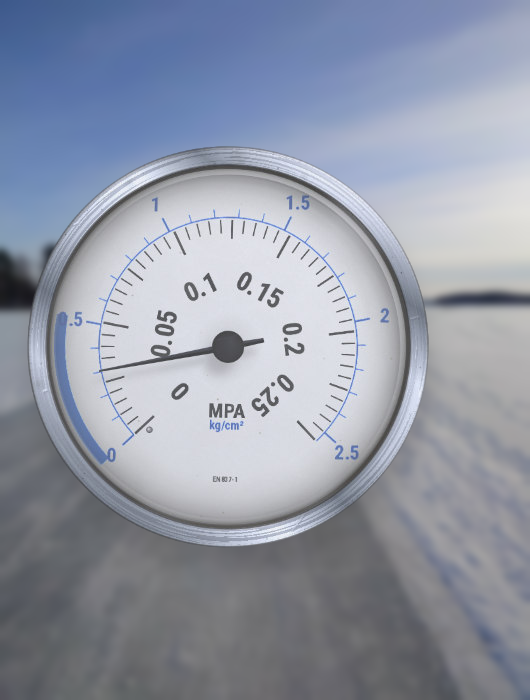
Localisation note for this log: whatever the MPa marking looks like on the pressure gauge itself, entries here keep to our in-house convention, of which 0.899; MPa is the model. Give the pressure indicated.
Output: 0.03; MPa
